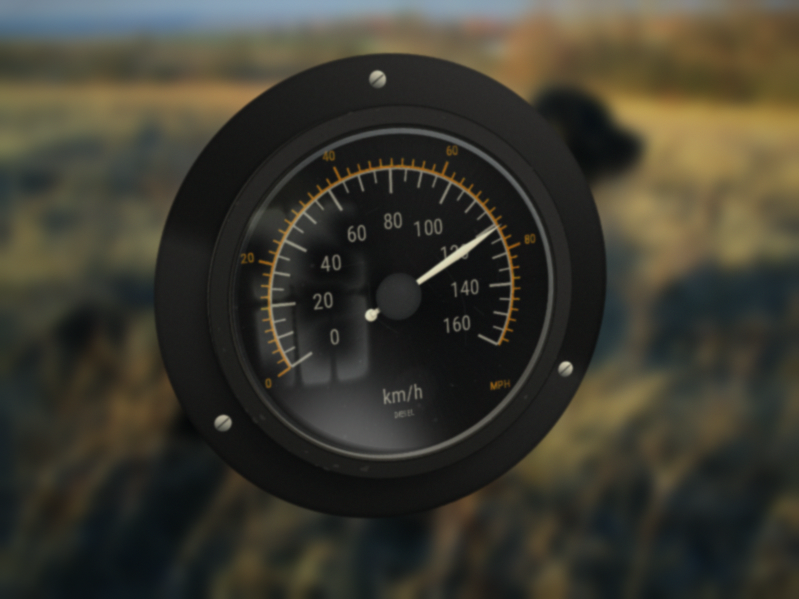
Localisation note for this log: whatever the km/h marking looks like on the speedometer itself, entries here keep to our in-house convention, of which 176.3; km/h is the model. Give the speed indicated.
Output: 120; km/h
